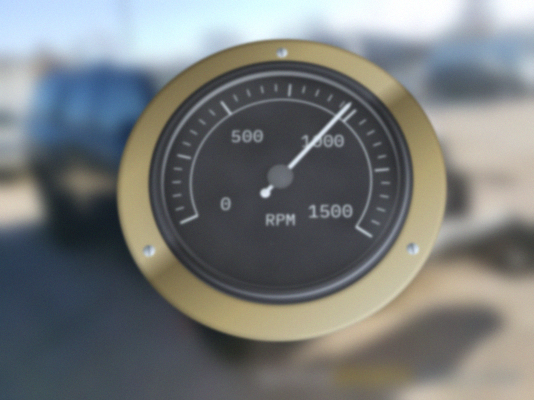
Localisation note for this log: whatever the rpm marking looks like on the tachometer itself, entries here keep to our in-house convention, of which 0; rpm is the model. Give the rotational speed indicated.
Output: 975; rpm
